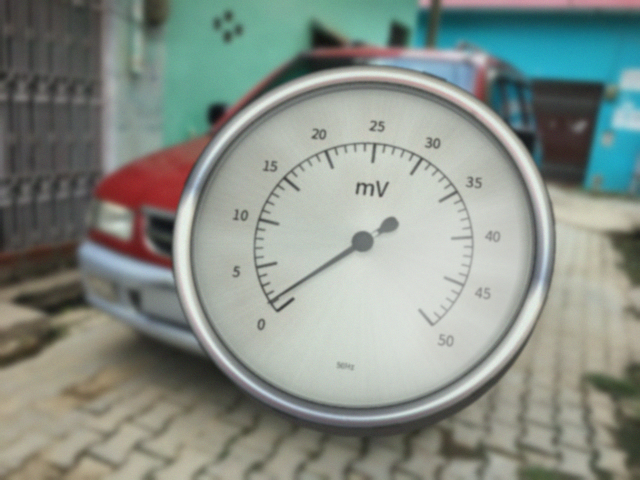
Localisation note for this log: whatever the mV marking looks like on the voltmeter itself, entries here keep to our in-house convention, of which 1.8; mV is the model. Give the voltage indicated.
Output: 1; mV
